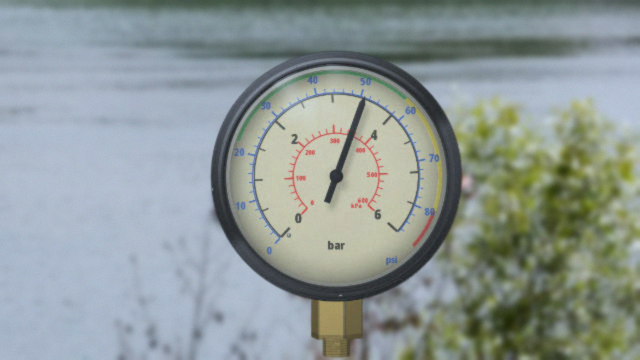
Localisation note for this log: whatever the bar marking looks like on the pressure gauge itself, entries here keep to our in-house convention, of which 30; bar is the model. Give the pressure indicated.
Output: 3.5; bar
